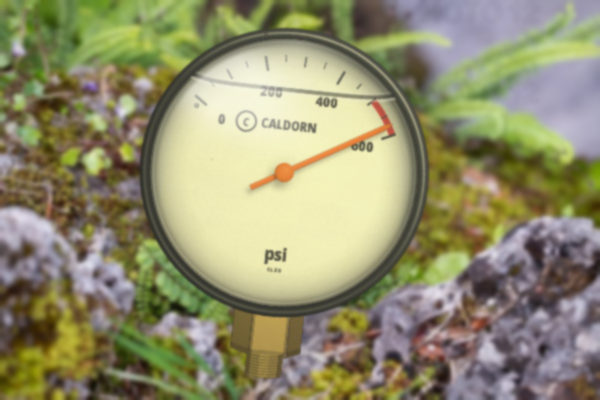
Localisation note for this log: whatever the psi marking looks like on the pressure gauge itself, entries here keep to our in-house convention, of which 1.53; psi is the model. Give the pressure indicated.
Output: 575; psi
